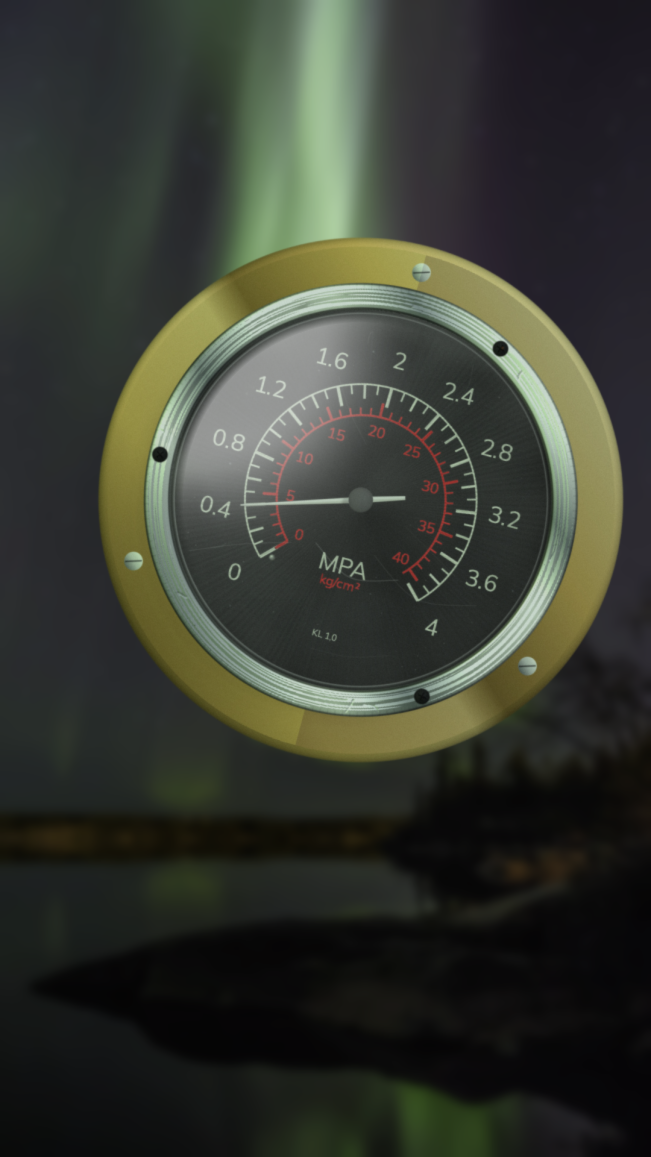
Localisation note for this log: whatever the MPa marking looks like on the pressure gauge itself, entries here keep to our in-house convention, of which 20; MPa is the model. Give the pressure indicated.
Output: 0.4; MPa
